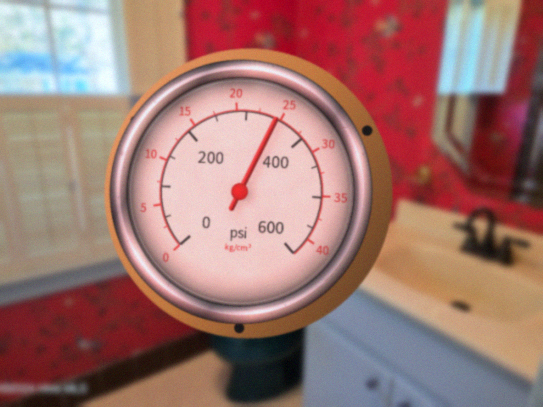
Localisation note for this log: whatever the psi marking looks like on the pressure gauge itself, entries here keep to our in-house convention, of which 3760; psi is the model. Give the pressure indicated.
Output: 350; psi
